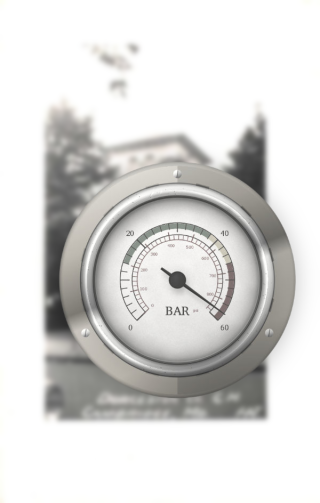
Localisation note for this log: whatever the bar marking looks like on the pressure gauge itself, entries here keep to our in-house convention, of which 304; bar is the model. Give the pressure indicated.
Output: 58; bar
